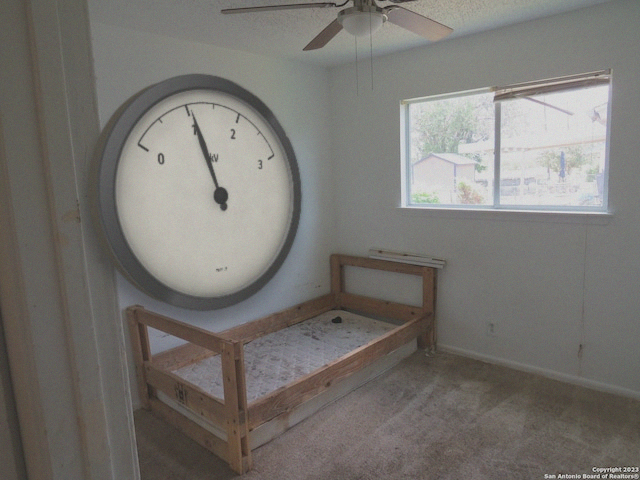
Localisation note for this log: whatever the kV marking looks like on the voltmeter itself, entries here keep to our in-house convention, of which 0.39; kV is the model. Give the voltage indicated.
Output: 1; kV
